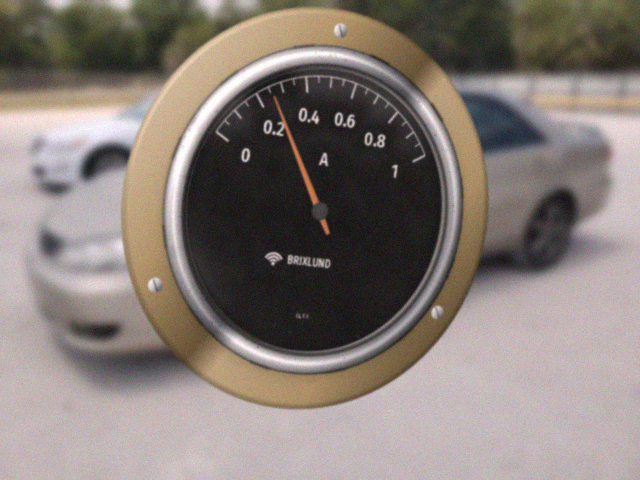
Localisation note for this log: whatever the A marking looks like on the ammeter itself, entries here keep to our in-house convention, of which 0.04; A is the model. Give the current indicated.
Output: 0.25; A
